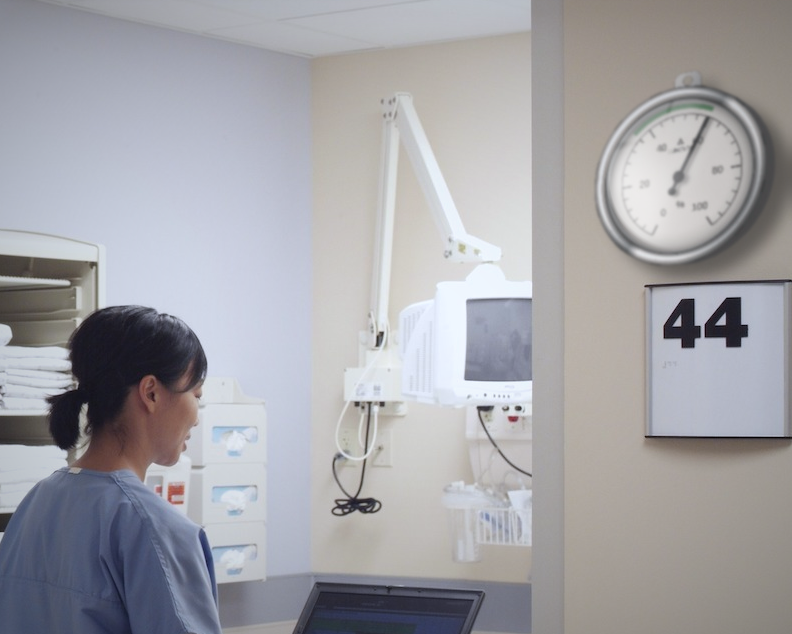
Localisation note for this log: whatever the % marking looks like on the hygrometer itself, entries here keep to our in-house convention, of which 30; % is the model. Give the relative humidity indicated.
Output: 60; %
